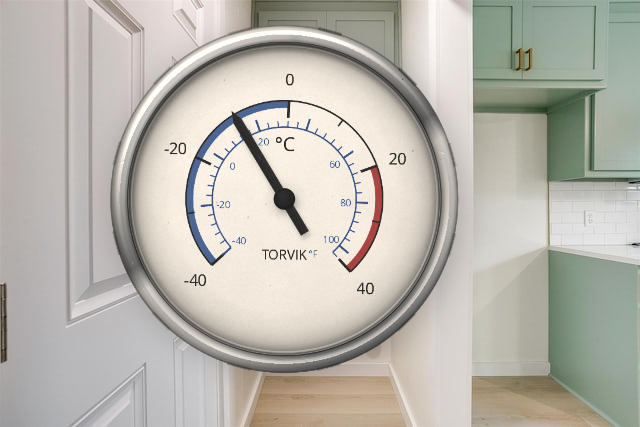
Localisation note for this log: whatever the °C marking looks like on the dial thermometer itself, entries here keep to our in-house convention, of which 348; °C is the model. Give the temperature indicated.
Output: -10; °C
